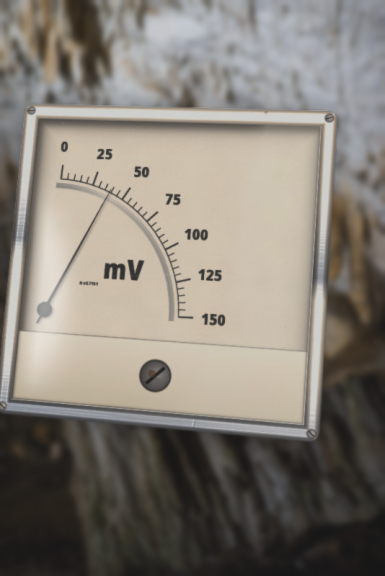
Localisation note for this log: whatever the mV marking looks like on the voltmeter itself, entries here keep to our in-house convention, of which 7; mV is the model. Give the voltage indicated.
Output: 40; mV
